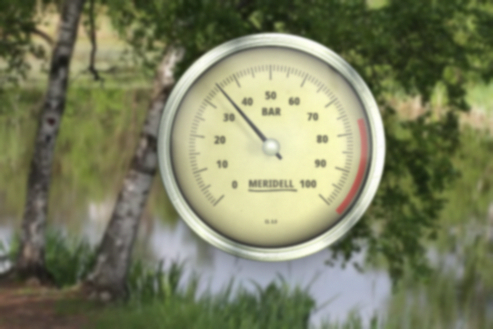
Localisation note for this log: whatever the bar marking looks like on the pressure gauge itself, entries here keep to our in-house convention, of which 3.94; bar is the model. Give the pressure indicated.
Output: 35; bar
